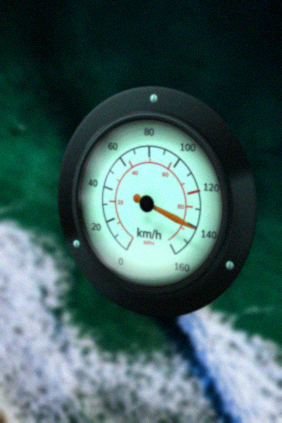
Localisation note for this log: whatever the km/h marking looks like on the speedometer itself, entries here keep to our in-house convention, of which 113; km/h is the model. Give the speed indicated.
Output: 140; km/h
